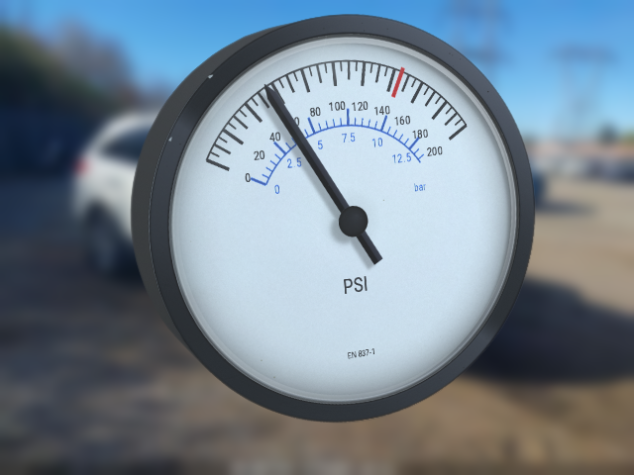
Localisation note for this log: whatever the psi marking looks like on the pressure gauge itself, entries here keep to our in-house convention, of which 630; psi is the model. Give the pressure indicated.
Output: 55; psi
